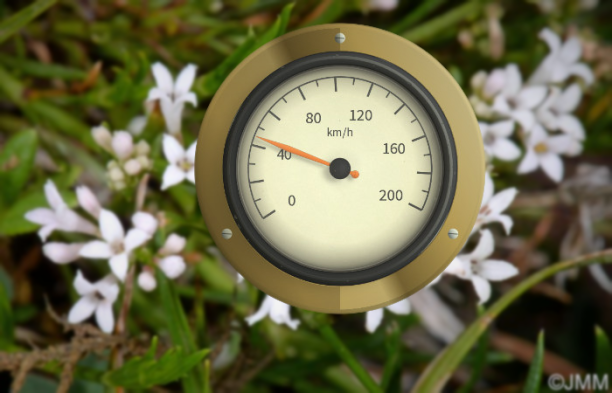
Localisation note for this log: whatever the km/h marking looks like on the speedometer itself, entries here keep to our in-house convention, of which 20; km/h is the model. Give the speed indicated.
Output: 45; km/h
